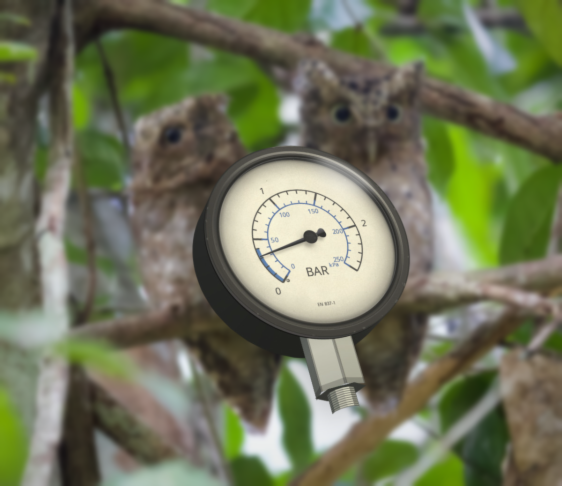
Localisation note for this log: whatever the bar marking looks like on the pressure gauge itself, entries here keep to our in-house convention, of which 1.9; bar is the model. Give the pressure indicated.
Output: 0.3; bar
